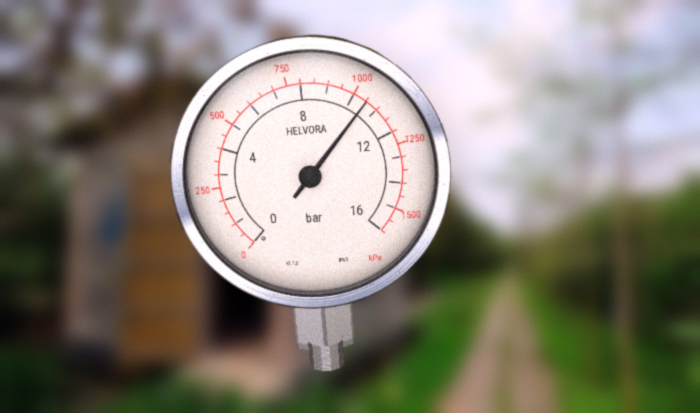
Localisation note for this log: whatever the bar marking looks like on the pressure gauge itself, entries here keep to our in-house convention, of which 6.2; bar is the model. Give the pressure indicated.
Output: 10.5; bar
